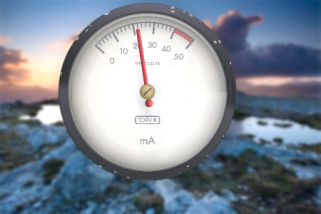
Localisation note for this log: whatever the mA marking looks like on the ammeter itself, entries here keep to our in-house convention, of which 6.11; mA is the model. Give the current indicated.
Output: 22; mA
